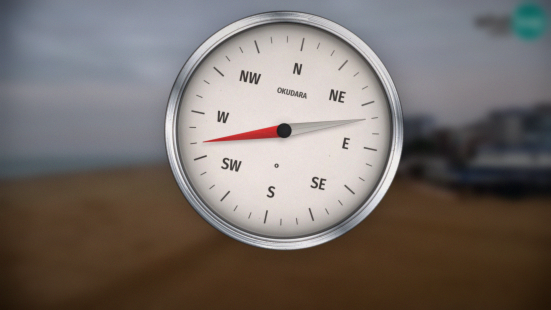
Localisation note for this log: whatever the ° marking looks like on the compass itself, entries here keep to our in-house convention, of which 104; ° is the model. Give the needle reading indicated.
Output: 250; °
